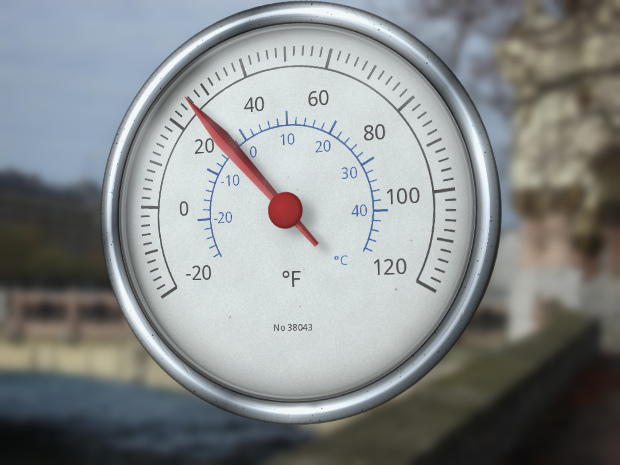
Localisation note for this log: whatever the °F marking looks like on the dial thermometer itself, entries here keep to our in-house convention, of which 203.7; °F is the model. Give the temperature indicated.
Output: 26; °F
